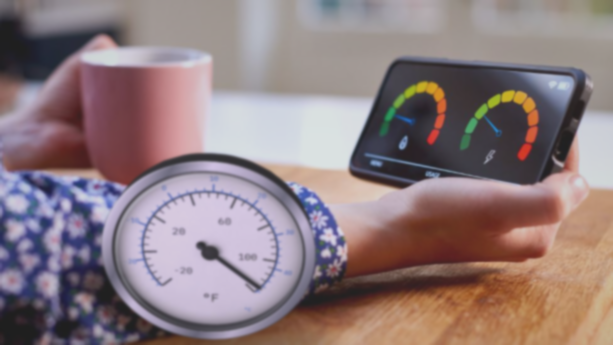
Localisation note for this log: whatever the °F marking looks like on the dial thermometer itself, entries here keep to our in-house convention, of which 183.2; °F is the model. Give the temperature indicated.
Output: 116; °F
